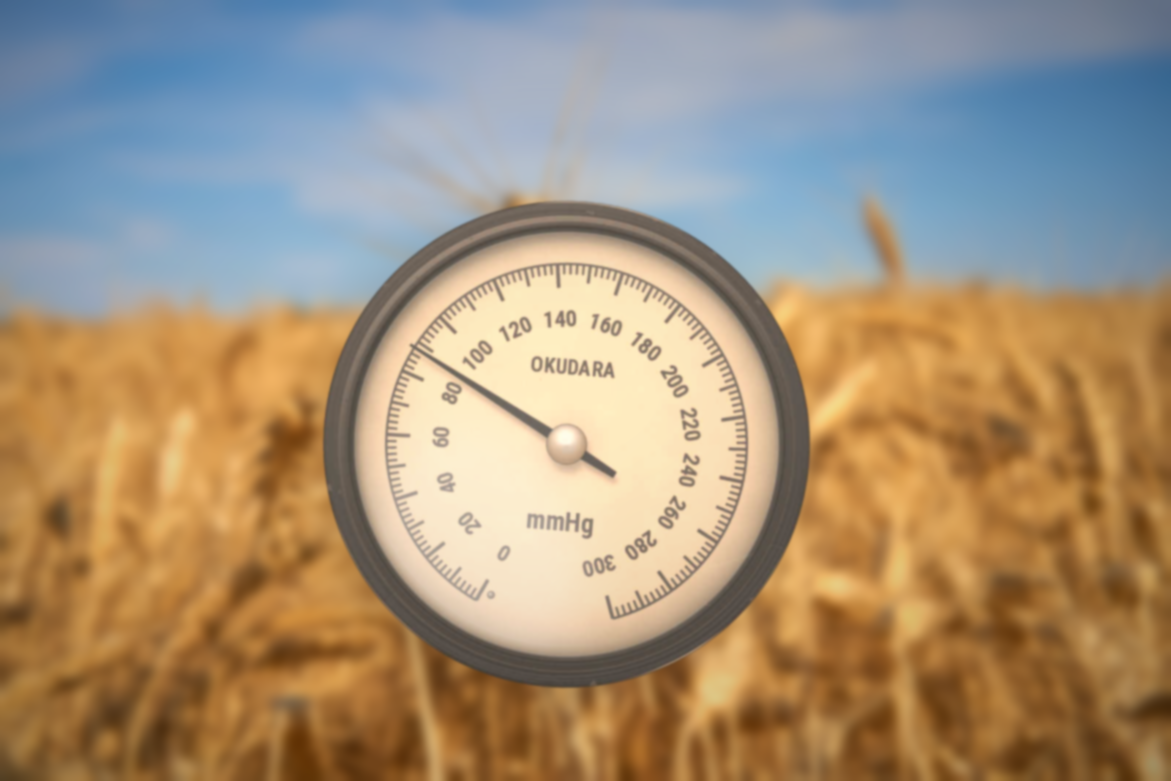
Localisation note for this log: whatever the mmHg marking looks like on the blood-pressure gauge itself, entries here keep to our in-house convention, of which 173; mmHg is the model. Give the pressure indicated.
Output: 88; mmHg
